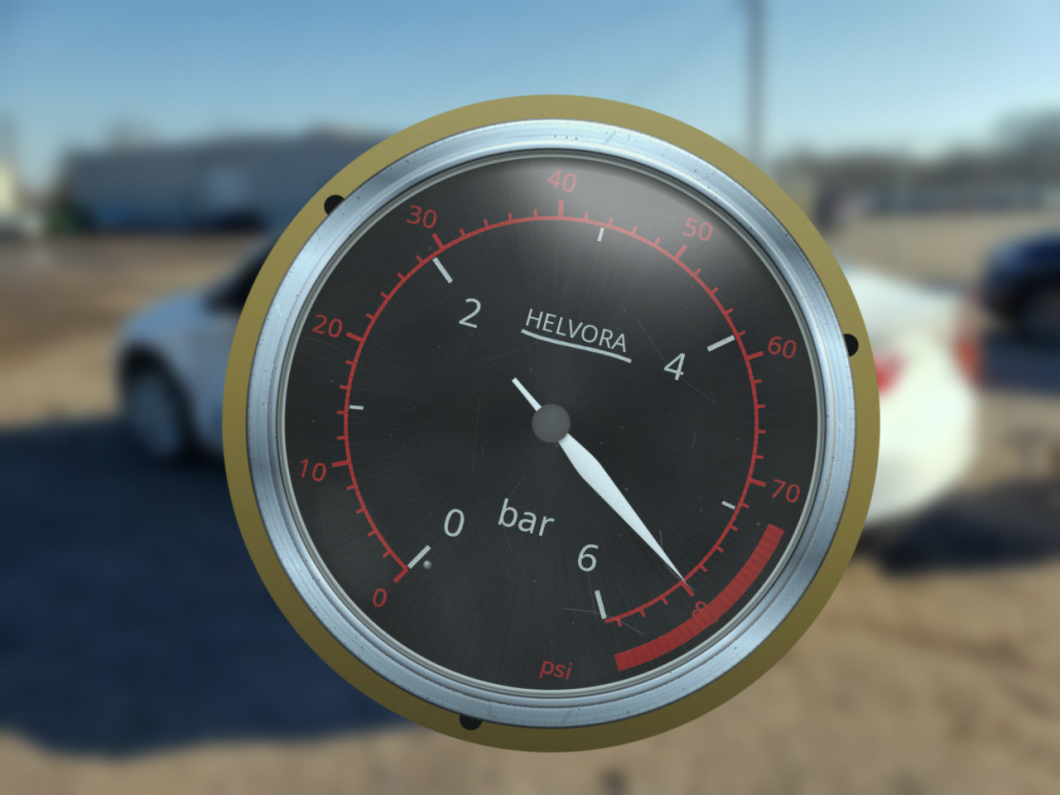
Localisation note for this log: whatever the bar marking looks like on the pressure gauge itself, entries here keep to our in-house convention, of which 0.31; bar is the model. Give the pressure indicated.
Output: 5.5; bar
